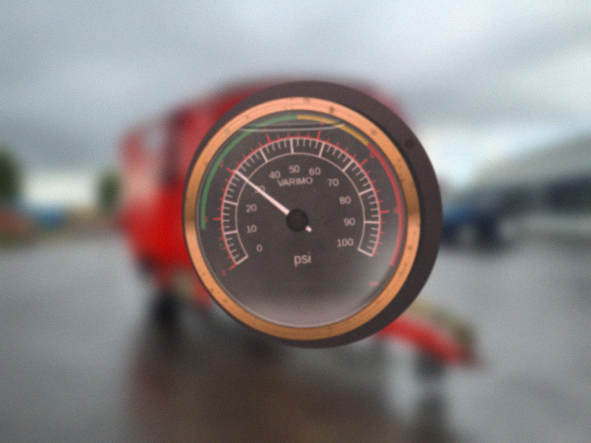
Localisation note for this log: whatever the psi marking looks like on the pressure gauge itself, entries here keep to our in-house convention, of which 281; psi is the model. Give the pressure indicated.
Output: 30; psi
